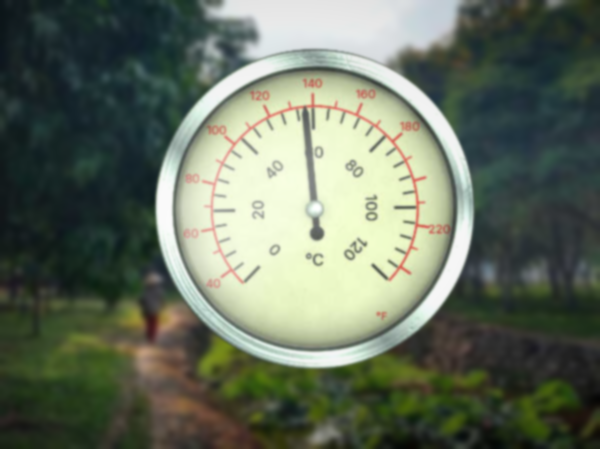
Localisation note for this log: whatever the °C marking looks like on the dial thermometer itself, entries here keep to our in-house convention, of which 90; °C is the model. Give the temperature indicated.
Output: 58; °C
